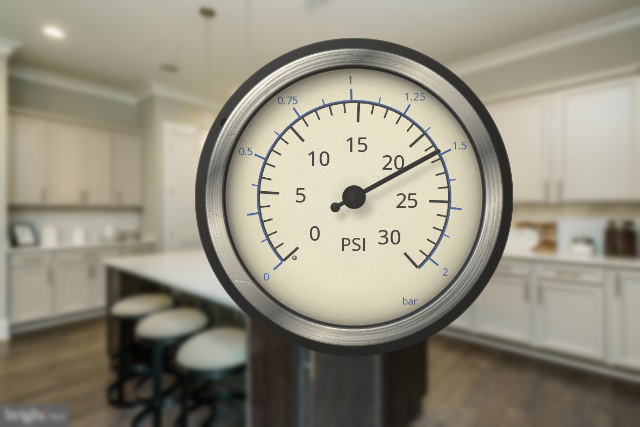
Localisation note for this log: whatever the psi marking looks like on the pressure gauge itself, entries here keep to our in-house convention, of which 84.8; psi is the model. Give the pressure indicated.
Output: 21.5; psi
